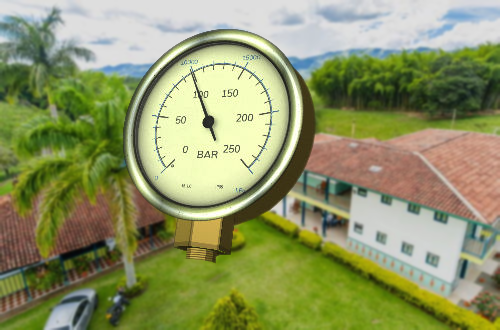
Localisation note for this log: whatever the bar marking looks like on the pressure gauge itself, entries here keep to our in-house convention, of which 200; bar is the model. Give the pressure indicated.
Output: 100; bar
